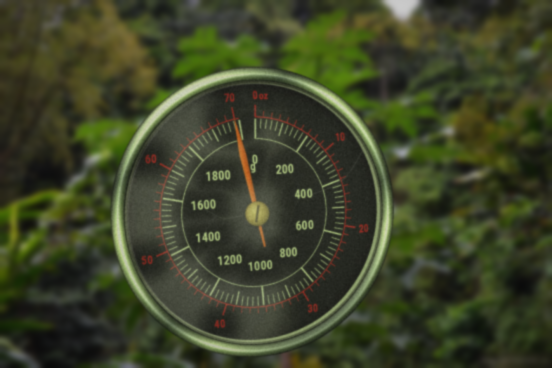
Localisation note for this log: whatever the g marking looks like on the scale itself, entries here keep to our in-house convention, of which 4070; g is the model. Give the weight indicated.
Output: 1980; g
